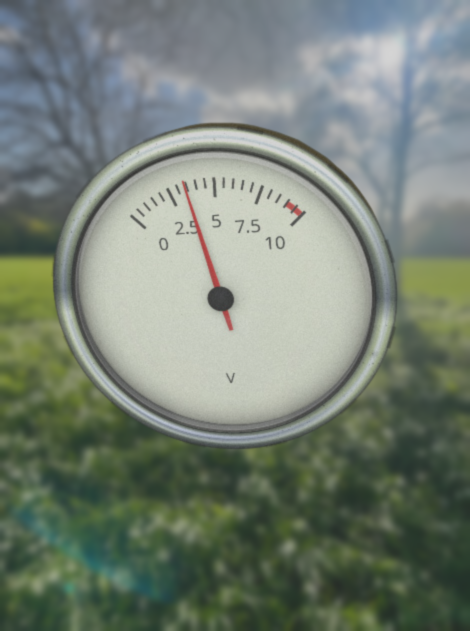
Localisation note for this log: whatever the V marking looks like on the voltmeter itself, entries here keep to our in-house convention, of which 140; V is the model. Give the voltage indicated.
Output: 3.5; V
